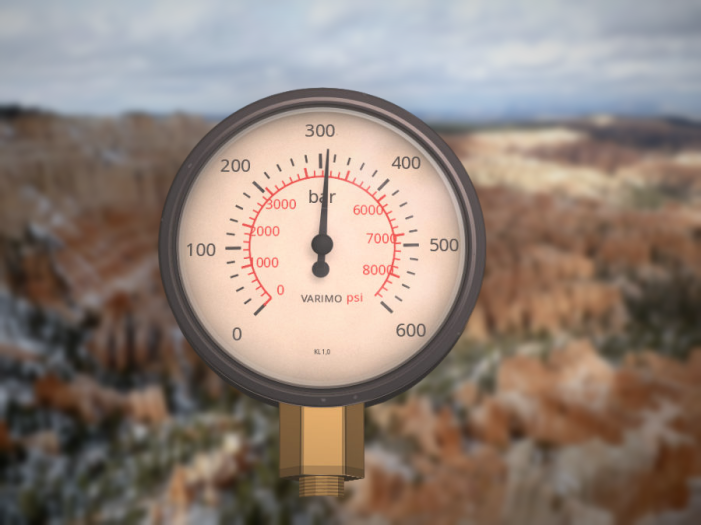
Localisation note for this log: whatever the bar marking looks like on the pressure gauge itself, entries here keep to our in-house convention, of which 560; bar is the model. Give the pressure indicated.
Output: 310; bar
